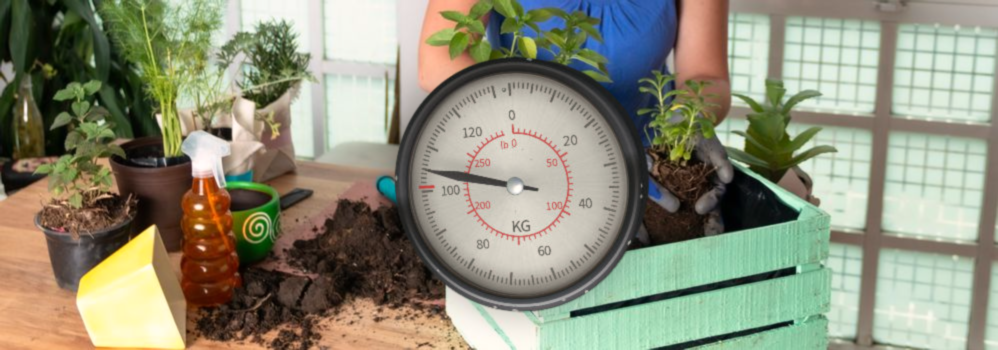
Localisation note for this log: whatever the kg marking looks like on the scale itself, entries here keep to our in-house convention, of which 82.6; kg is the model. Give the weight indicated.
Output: 105; kg
